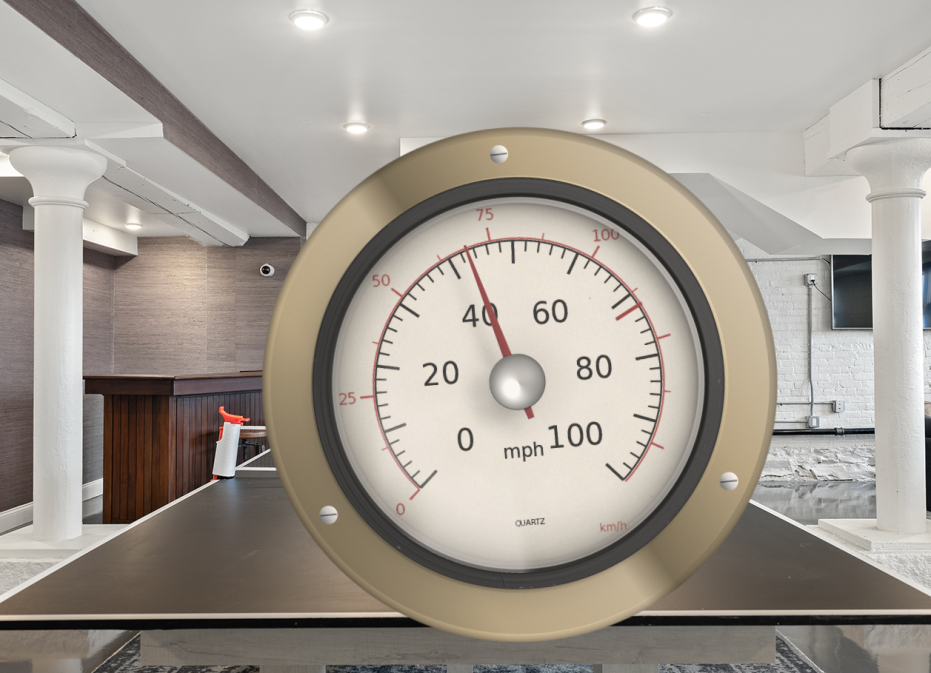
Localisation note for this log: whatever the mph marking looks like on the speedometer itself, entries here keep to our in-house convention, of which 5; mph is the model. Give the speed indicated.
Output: 43; mph
